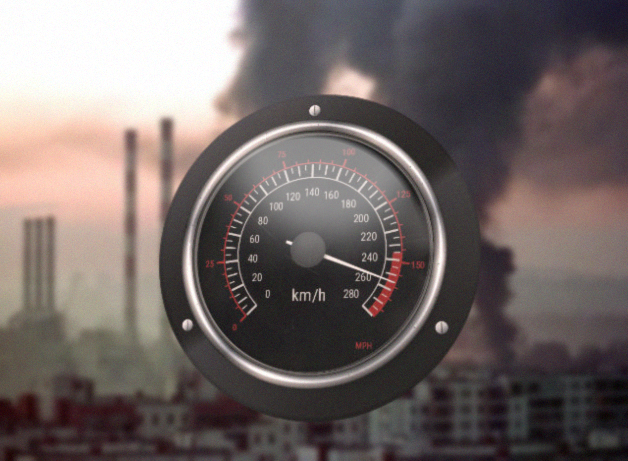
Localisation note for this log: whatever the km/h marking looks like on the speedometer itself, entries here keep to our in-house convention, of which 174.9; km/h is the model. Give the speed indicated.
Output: 255; km/h
